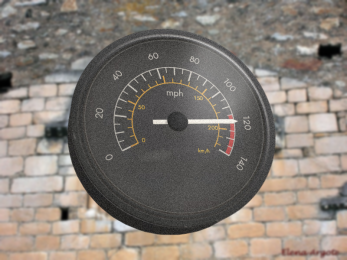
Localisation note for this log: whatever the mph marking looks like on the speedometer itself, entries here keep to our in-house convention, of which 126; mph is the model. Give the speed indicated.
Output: 120; mph
